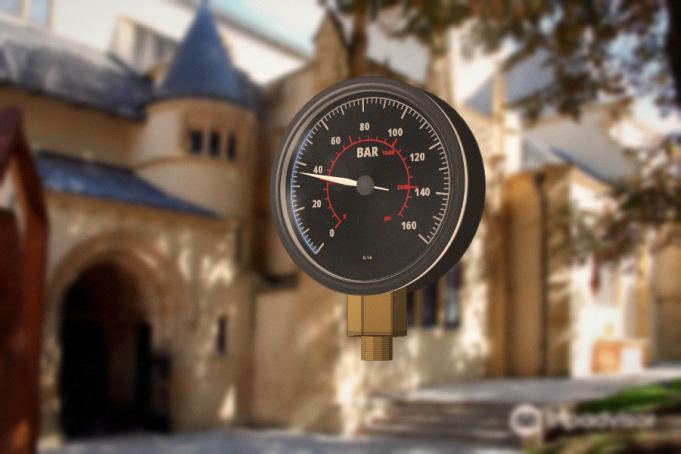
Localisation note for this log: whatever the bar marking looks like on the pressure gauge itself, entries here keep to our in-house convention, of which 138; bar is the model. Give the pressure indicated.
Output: 36; bar
